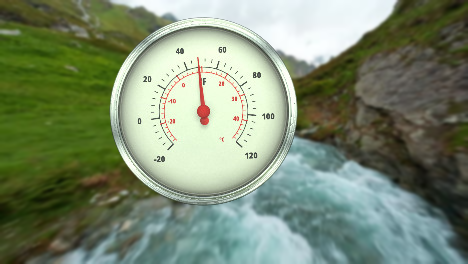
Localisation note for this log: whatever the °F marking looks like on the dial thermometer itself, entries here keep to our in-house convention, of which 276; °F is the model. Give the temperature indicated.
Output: 48; °F
